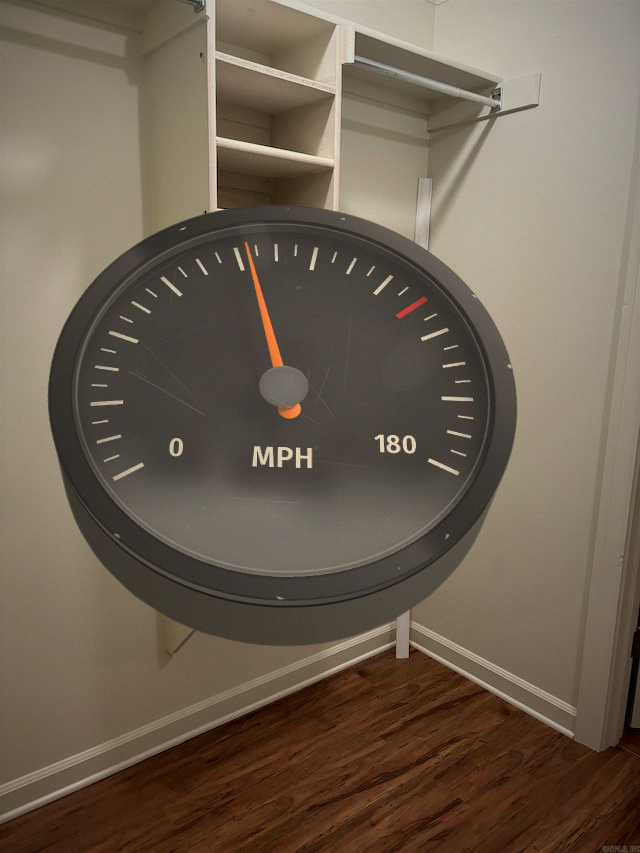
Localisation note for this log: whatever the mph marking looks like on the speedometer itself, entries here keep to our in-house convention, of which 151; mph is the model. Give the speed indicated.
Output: 82.5; mph
